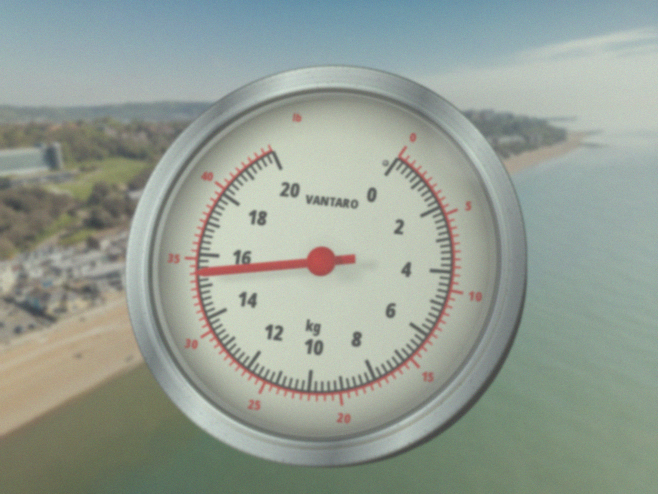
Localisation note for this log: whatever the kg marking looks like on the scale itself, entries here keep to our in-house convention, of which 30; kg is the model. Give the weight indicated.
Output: 15.4; kg
